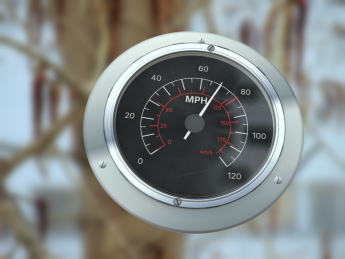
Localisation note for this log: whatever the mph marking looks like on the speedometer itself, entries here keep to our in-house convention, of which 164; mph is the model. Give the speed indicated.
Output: 70; mph
